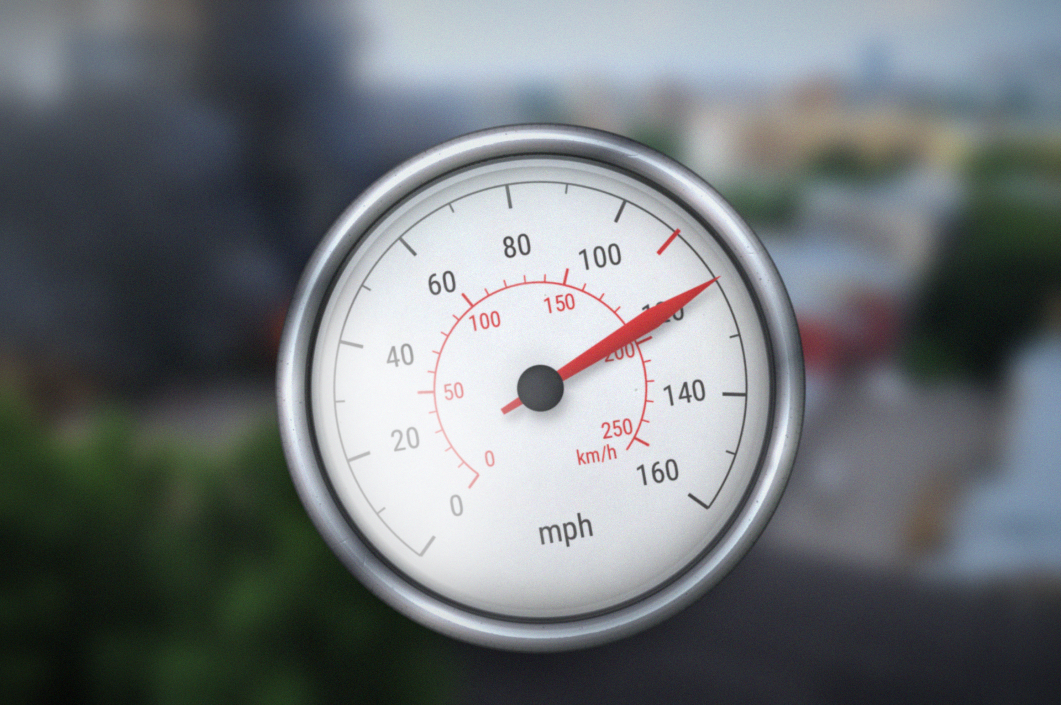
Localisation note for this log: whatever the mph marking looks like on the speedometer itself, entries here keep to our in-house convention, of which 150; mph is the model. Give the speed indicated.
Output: 120; mph
